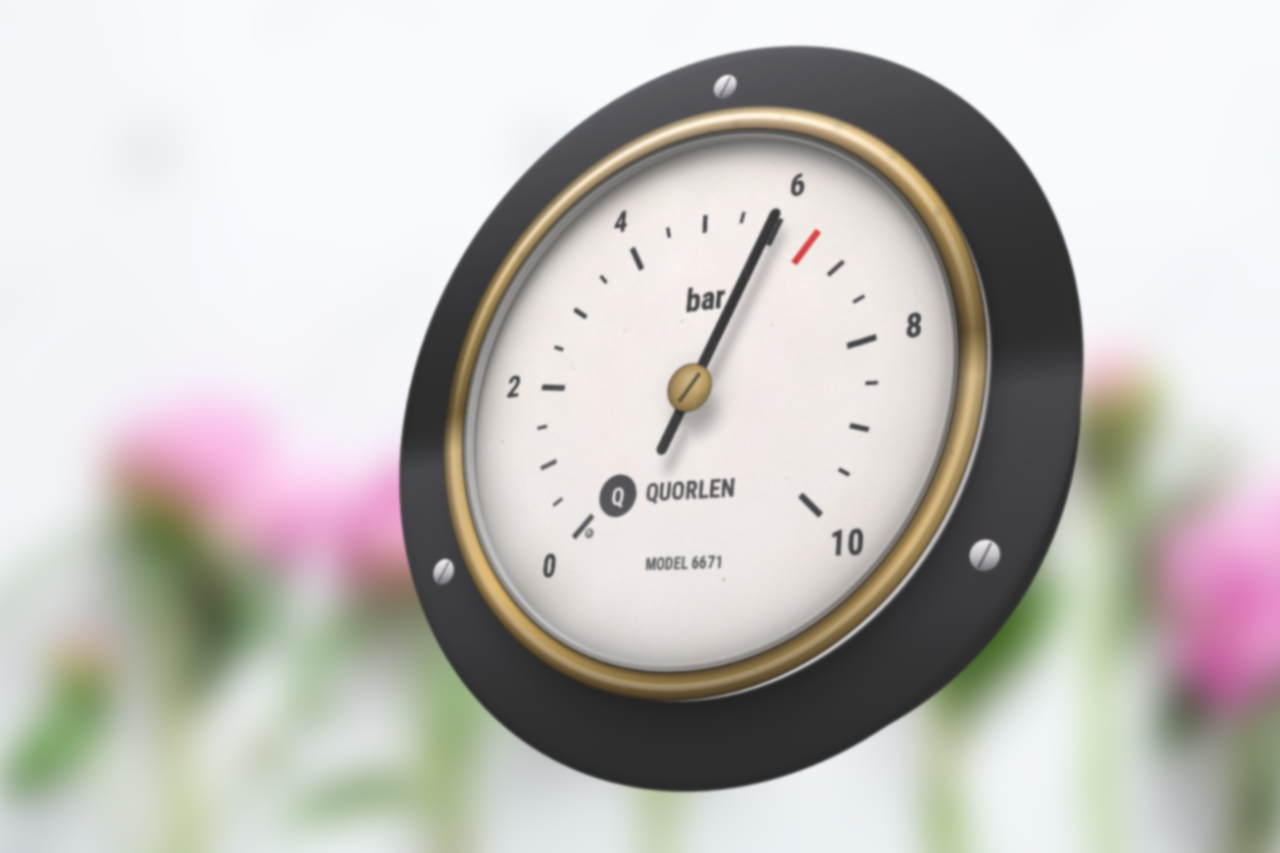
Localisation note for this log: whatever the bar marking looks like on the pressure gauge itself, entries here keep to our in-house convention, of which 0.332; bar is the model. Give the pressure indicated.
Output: 6; bar
